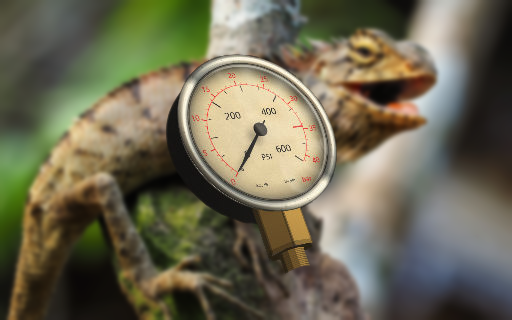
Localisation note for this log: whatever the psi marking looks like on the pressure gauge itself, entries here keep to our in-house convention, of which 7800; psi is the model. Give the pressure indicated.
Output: 0; psi
